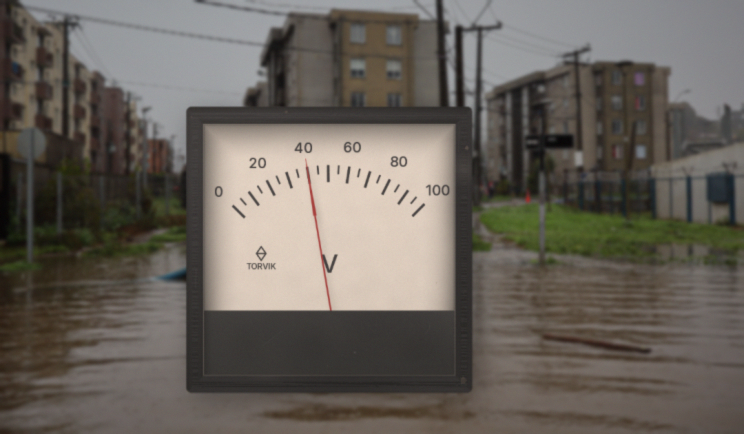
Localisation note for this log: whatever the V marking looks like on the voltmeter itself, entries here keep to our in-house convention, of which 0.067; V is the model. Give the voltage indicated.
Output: 40; V
